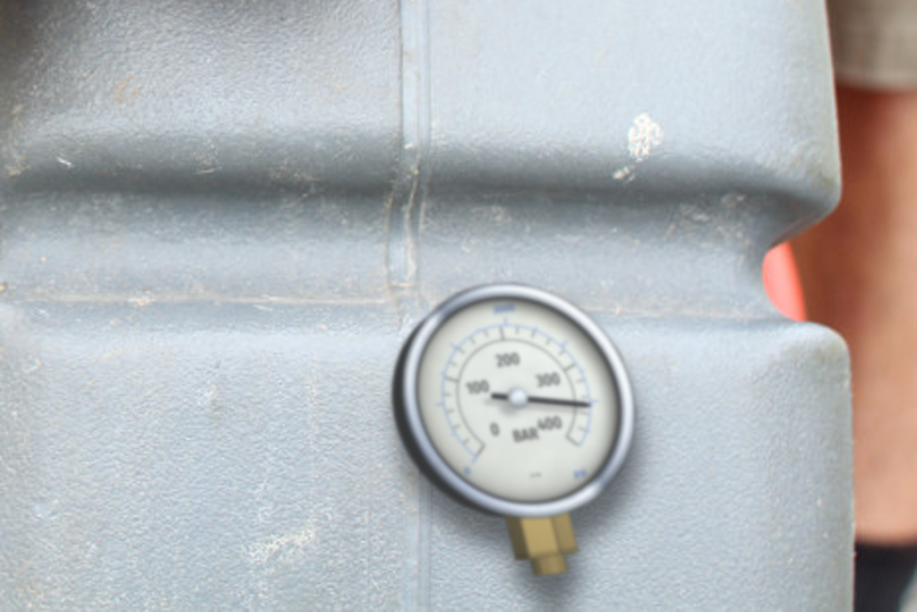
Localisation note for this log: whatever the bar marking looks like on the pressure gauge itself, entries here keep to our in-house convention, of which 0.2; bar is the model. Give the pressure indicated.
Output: 350; bar
